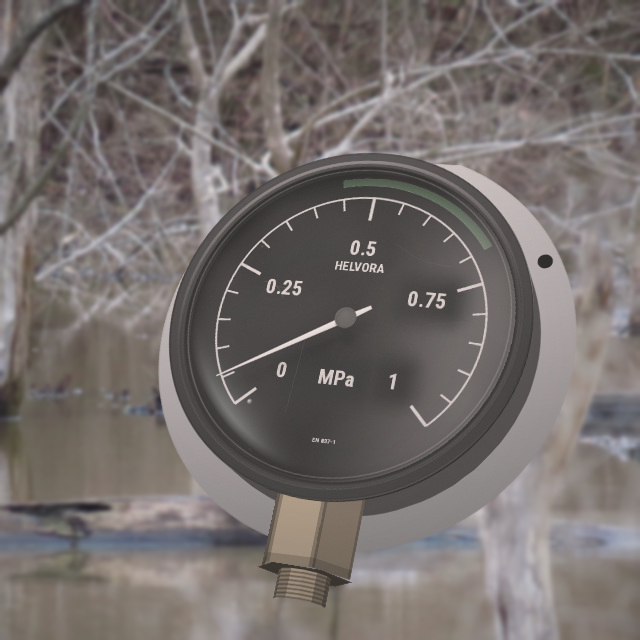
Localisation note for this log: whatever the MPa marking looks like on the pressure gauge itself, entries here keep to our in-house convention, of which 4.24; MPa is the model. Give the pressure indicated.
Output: 0.05; MPa
